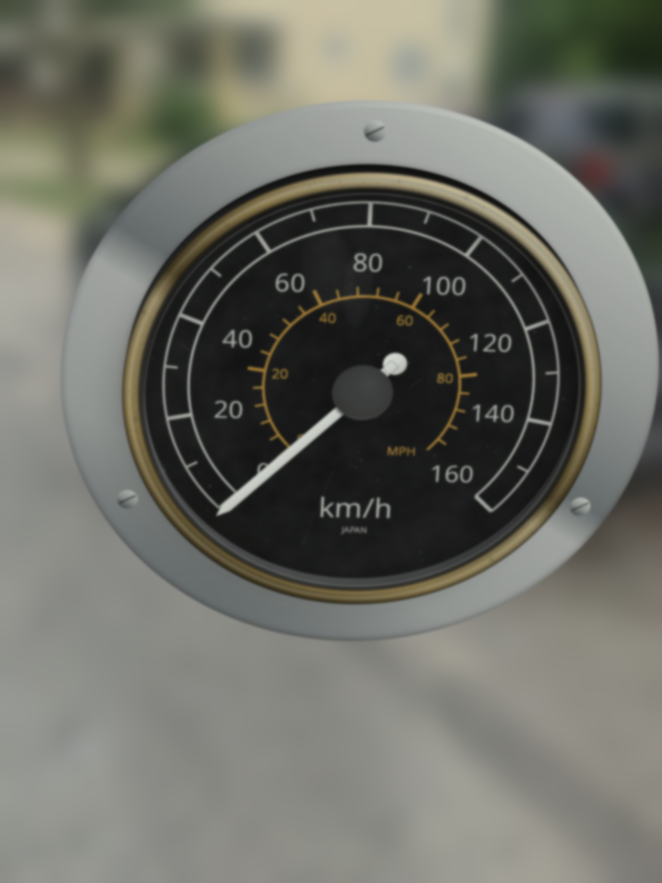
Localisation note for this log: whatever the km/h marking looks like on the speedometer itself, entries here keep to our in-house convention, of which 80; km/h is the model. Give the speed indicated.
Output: 0; km/h
